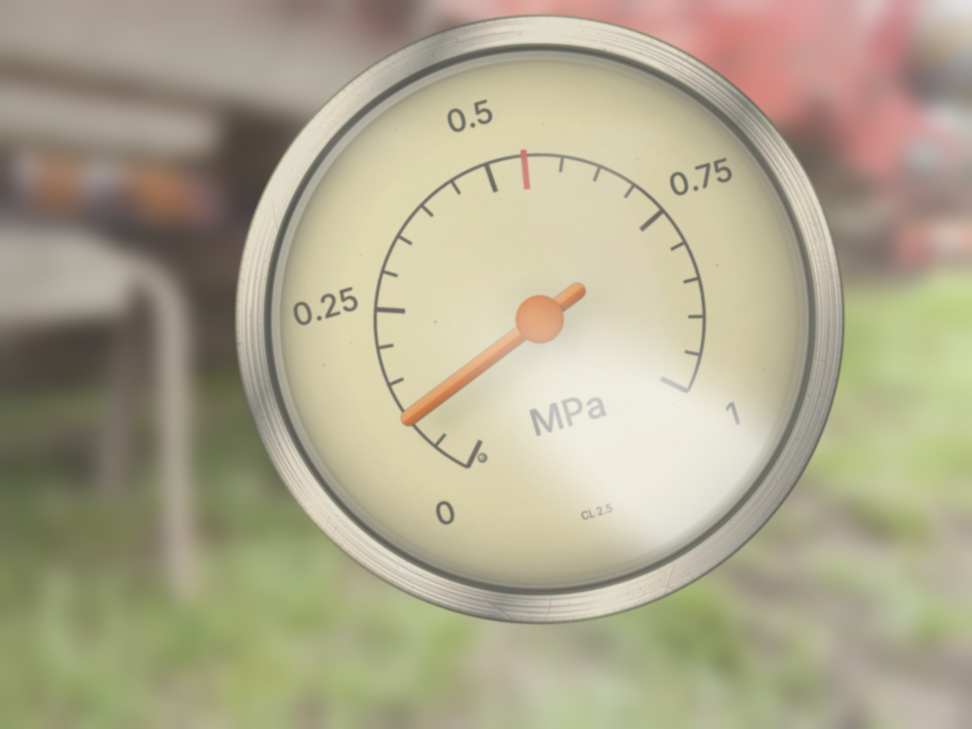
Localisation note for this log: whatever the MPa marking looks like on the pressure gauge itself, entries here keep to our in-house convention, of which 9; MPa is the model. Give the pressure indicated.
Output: 0.1; MPa
